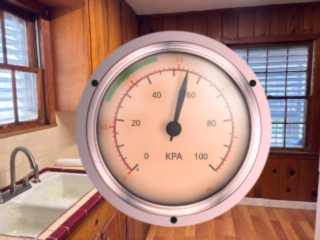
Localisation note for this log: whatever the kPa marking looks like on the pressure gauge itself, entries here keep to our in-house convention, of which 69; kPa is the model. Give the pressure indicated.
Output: 55; kPa
